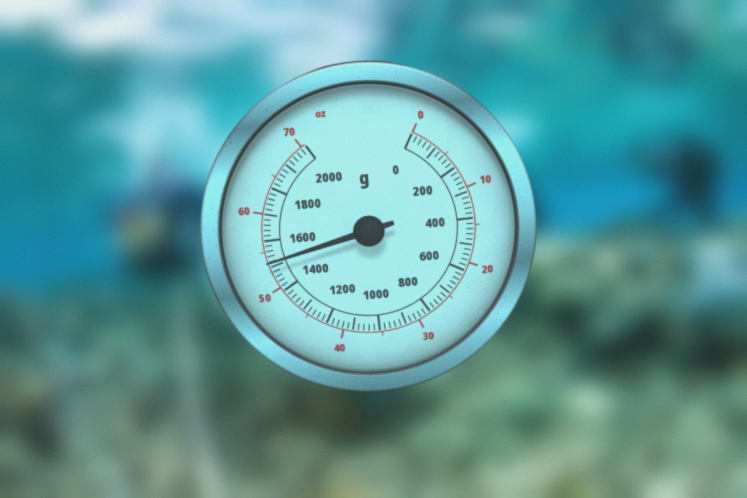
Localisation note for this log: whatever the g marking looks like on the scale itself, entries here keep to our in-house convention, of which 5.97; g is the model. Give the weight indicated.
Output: 1520; g
